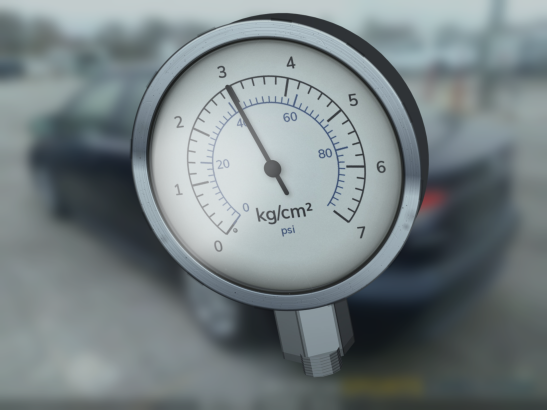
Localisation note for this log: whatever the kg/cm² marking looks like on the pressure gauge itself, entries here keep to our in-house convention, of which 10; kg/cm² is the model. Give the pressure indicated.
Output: 3; kg/cm²
